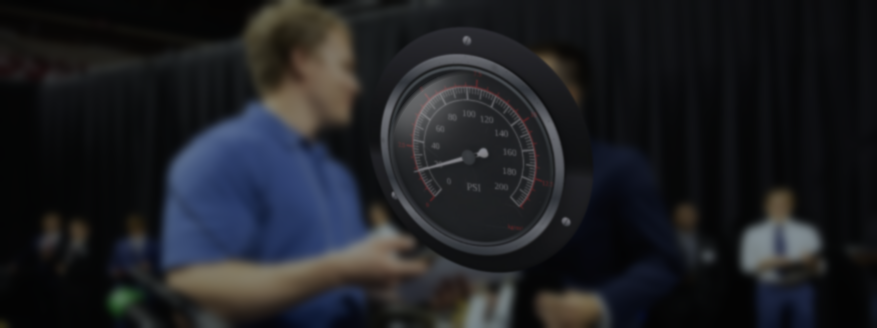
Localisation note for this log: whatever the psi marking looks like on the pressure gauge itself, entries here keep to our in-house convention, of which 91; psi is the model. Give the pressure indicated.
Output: 20; psi
